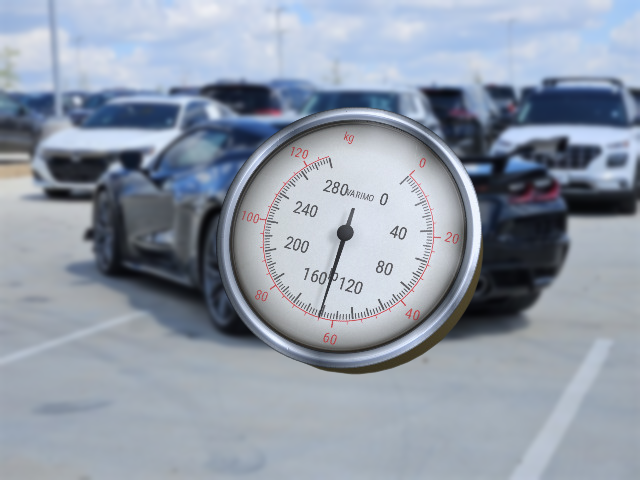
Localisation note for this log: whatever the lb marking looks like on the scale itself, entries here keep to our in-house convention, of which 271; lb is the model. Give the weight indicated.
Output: 140; lb
